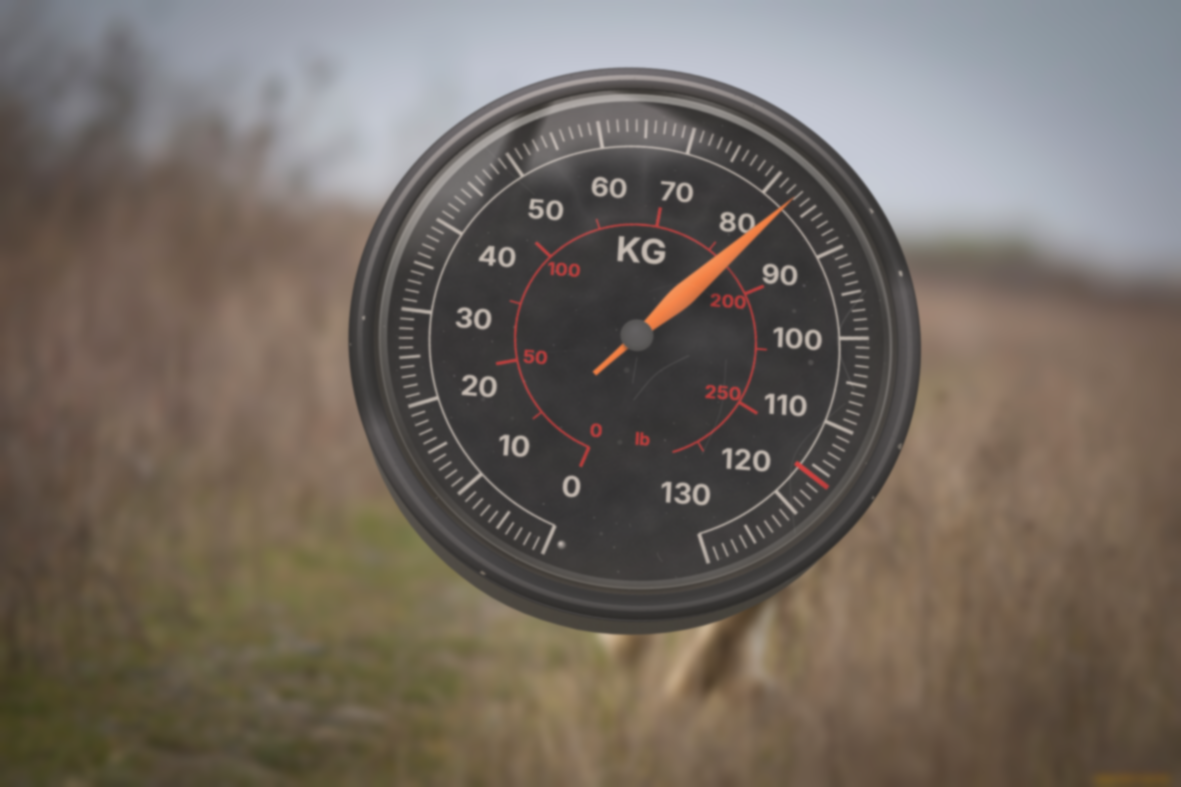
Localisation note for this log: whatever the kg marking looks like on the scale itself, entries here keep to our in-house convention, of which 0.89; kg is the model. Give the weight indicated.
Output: 83; kg
